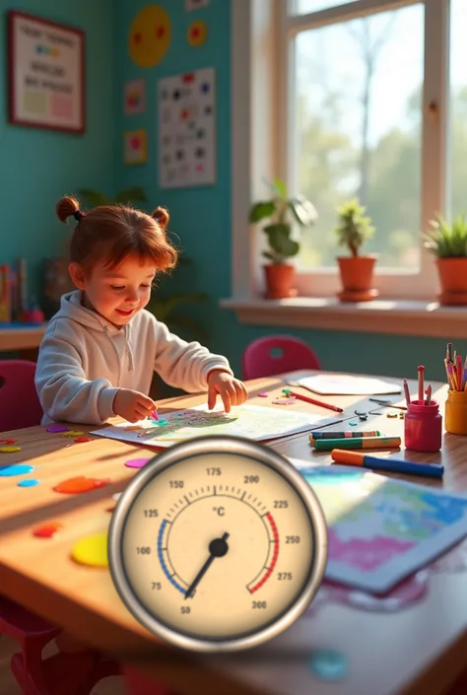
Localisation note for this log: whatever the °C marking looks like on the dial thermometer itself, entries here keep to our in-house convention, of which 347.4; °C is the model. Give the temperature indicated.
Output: 55; °C
